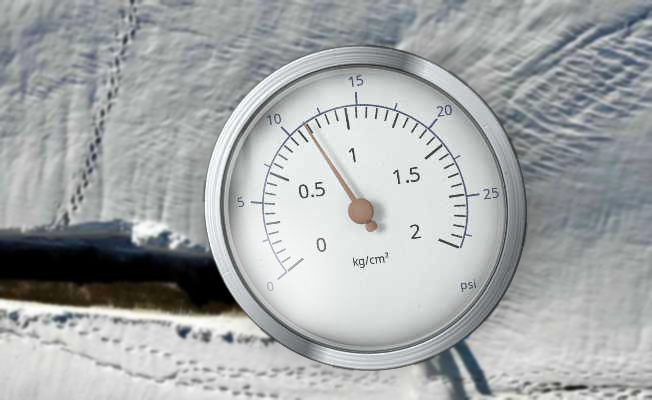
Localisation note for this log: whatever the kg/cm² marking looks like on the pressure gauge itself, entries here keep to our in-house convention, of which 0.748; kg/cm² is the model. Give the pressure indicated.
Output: 0.8; kg/cm²
